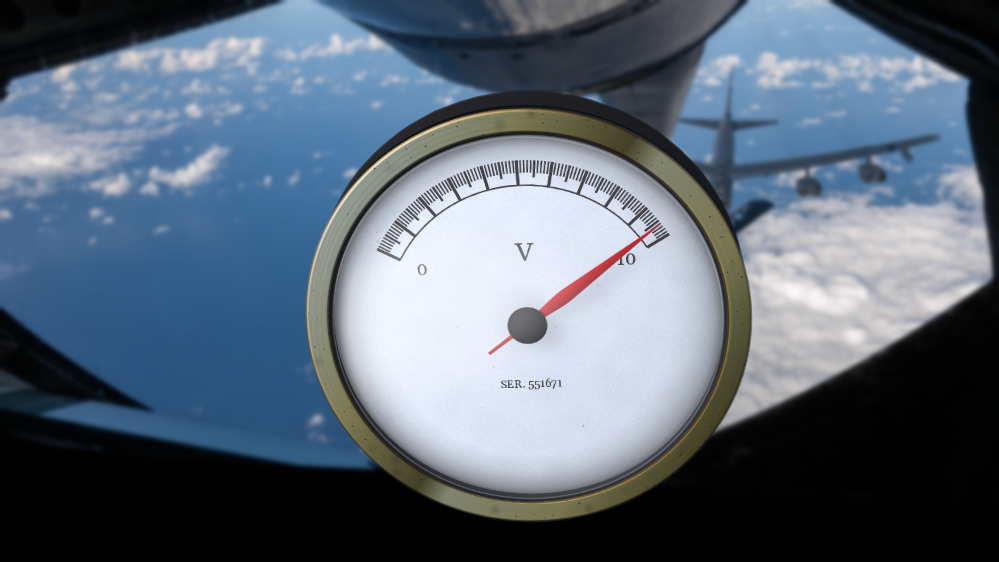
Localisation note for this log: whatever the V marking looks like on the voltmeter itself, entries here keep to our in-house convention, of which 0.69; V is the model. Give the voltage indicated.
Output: 9.5; V
